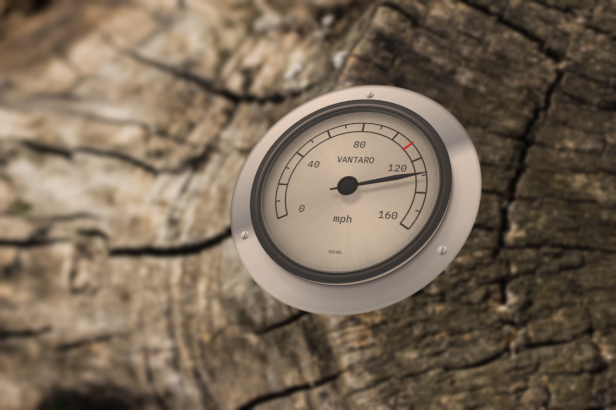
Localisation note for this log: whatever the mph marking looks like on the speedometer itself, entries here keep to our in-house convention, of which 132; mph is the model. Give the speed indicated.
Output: 130; mph
